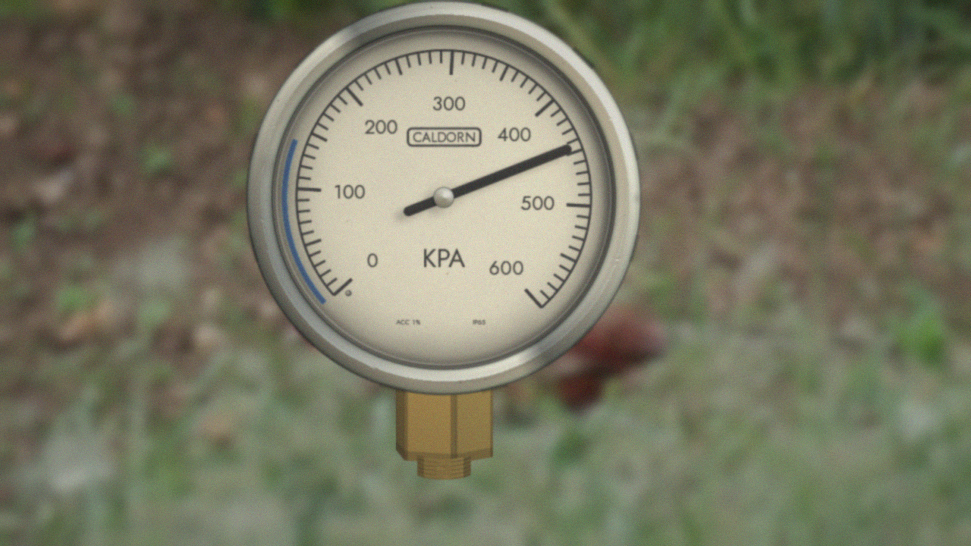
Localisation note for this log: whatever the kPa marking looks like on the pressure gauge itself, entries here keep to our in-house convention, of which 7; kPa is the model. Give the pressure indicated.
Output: 445; kPa
